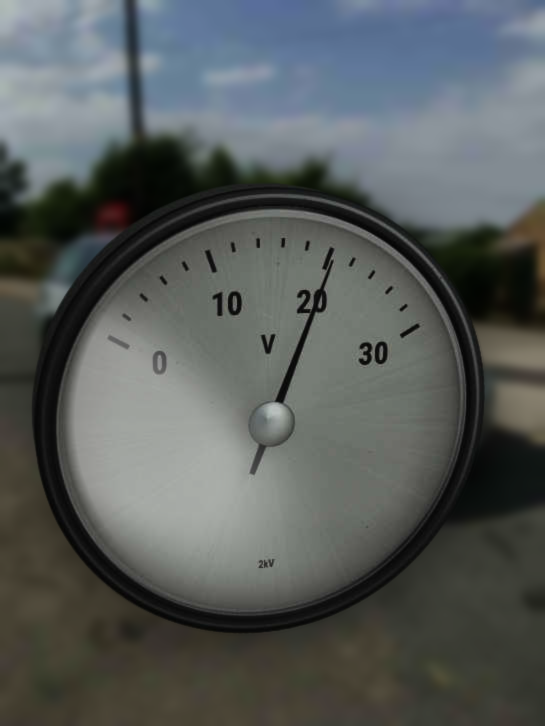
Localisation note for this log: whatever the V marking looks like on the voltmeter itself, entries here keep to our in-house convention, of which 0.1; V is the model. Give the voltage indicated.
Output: 20; V
